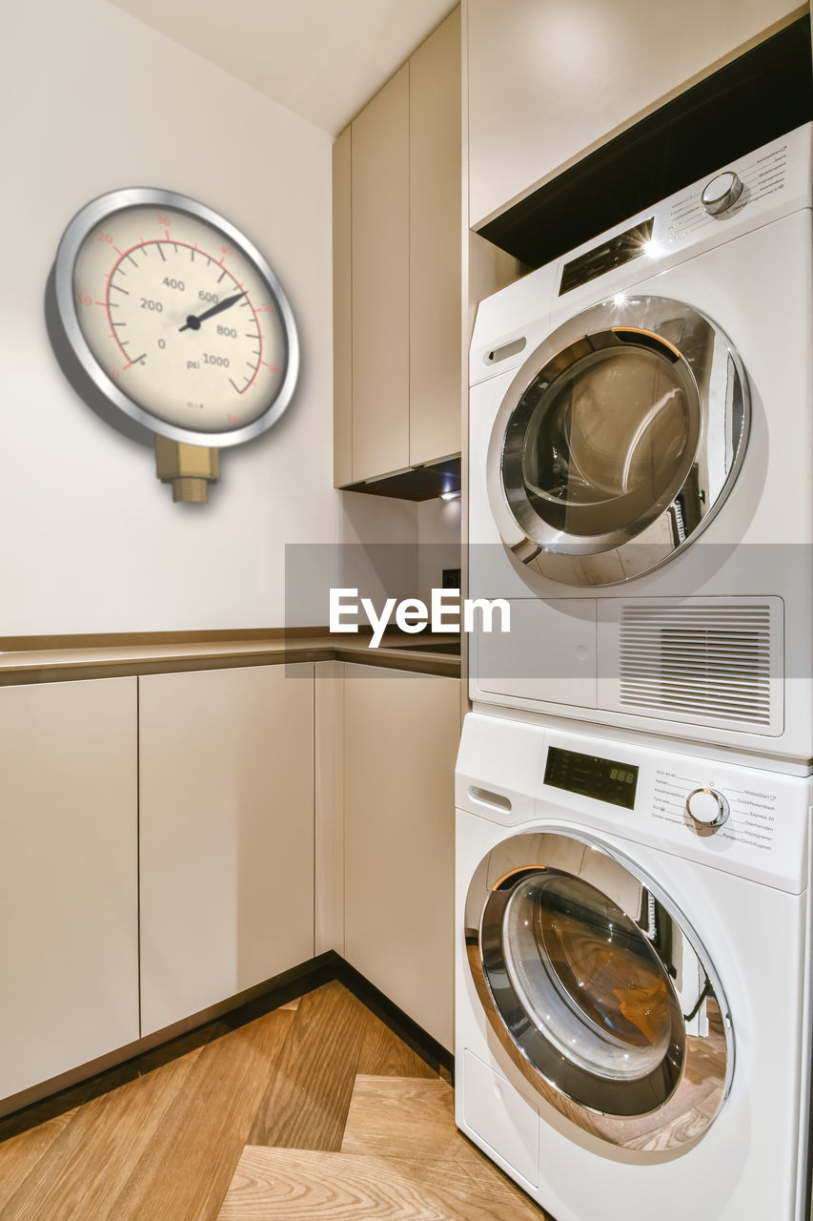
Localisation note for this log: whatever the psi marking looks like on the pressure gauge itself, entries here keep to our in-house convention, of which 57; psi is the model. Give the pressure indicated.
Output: 675; psi
